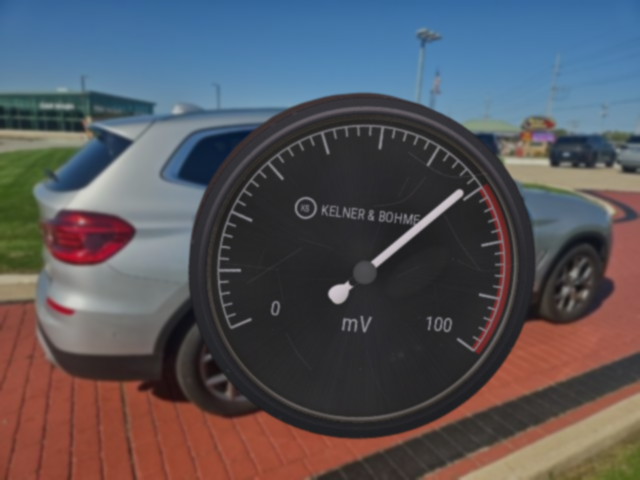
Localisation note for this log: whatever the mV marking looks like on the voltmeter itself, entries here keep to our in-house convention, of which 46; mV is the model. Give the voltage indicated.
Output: 68; mV
